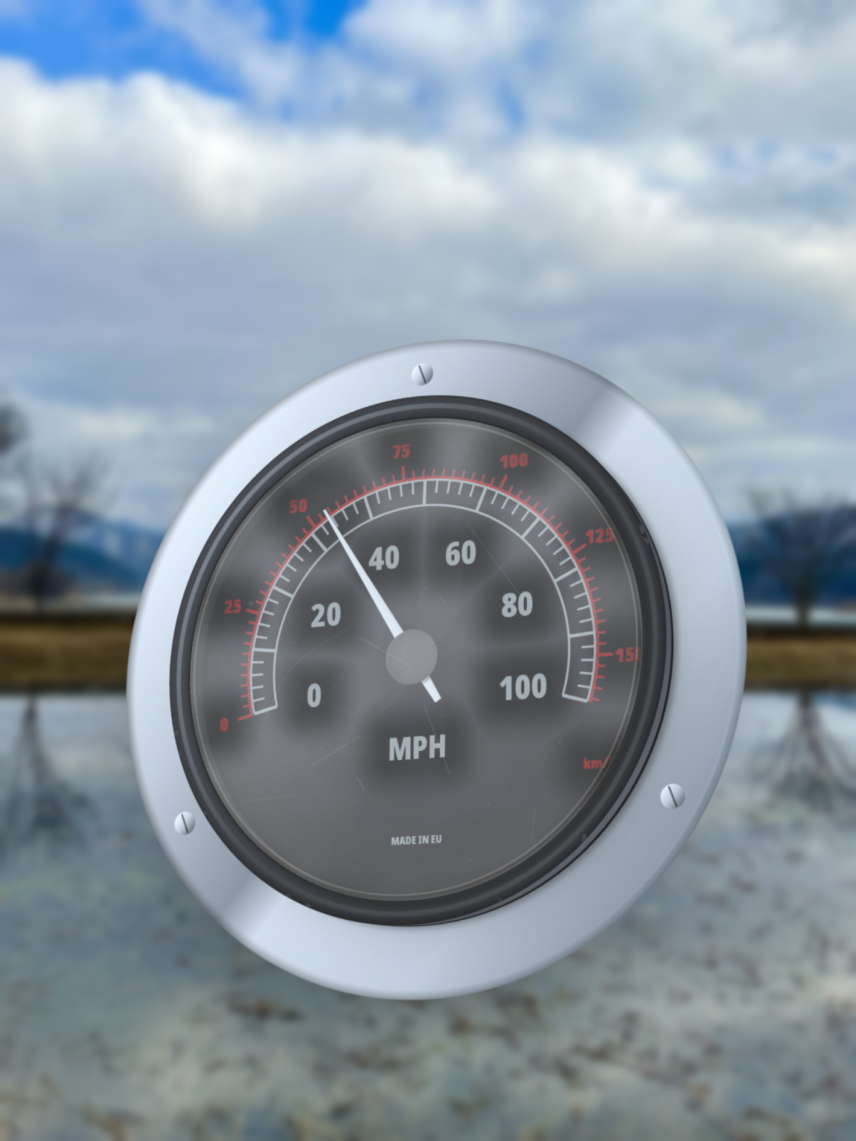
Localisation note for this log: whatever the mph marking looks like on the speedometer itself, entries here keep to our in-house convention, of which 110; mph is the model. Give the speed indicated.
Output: 34; mph
